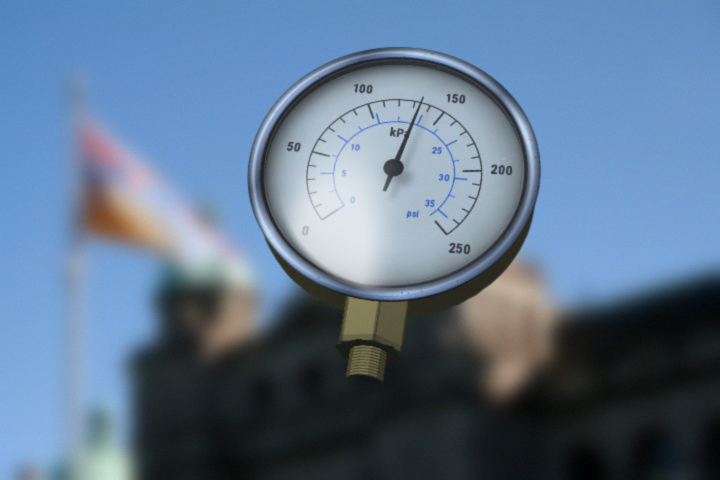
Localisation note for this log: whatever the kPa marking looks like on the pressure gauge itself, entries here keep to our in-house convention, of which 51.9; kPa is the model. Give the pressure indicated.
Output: 135; kPa
